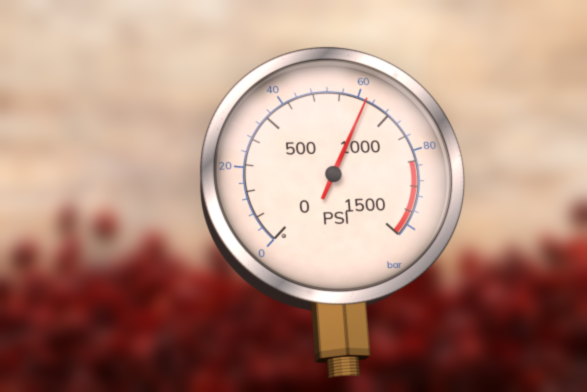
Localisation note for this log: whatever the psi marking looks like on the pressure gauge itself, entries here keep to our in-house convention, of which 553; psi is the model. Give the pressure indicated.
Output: 900; psi
